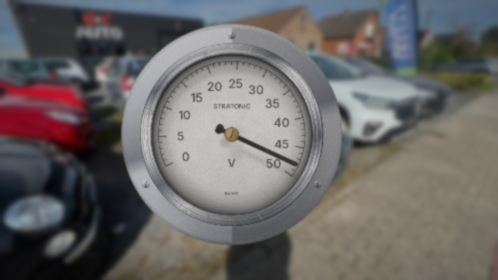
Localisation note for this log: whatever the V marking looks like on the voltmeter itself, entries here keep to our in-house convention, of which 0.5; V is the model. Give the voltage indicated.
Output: 48; V
